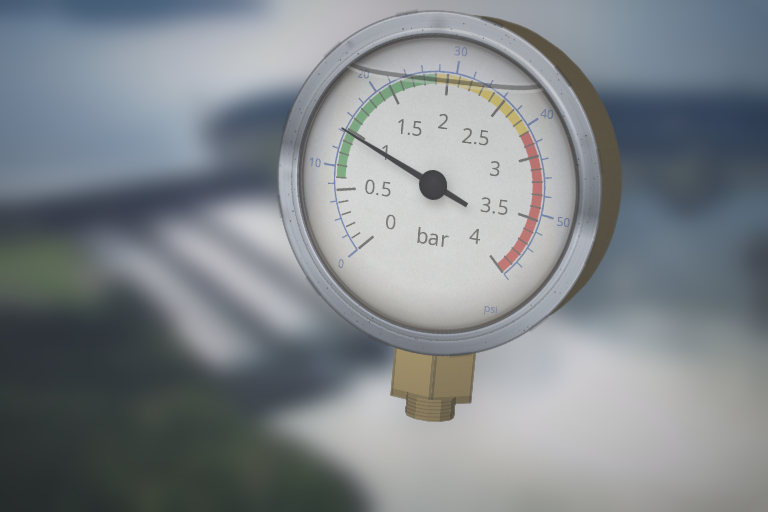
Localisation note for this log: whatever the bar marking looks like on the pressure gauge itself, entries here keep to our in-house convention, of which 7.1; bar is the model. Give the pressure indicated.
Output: 1; bar
